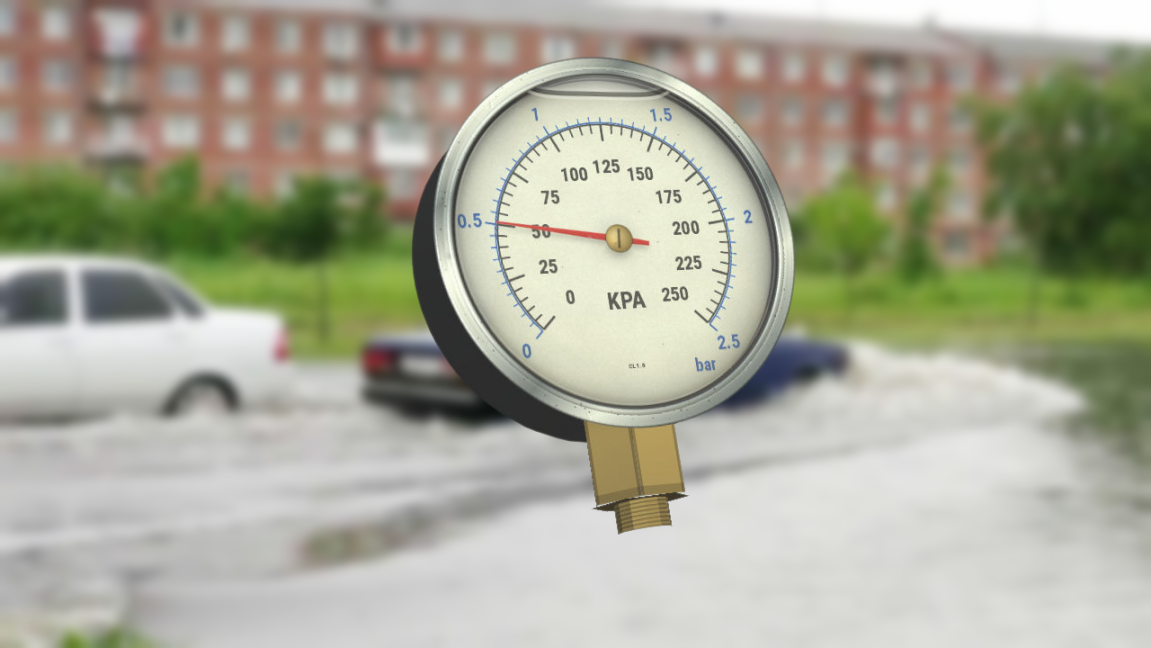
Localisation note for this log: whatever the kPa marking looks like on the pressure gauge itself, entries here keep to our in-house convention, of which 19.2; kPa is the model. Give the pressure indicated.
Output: 50; kPa
